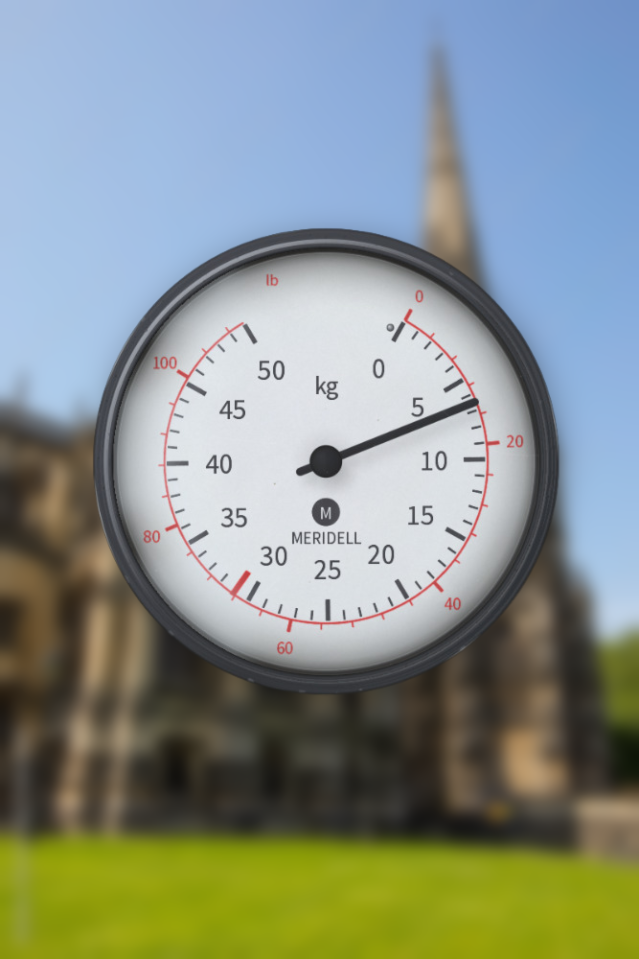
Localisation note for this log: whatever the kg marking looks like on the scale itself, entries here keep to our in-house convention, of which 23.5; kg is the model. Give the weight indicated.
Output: 6.5; kg
